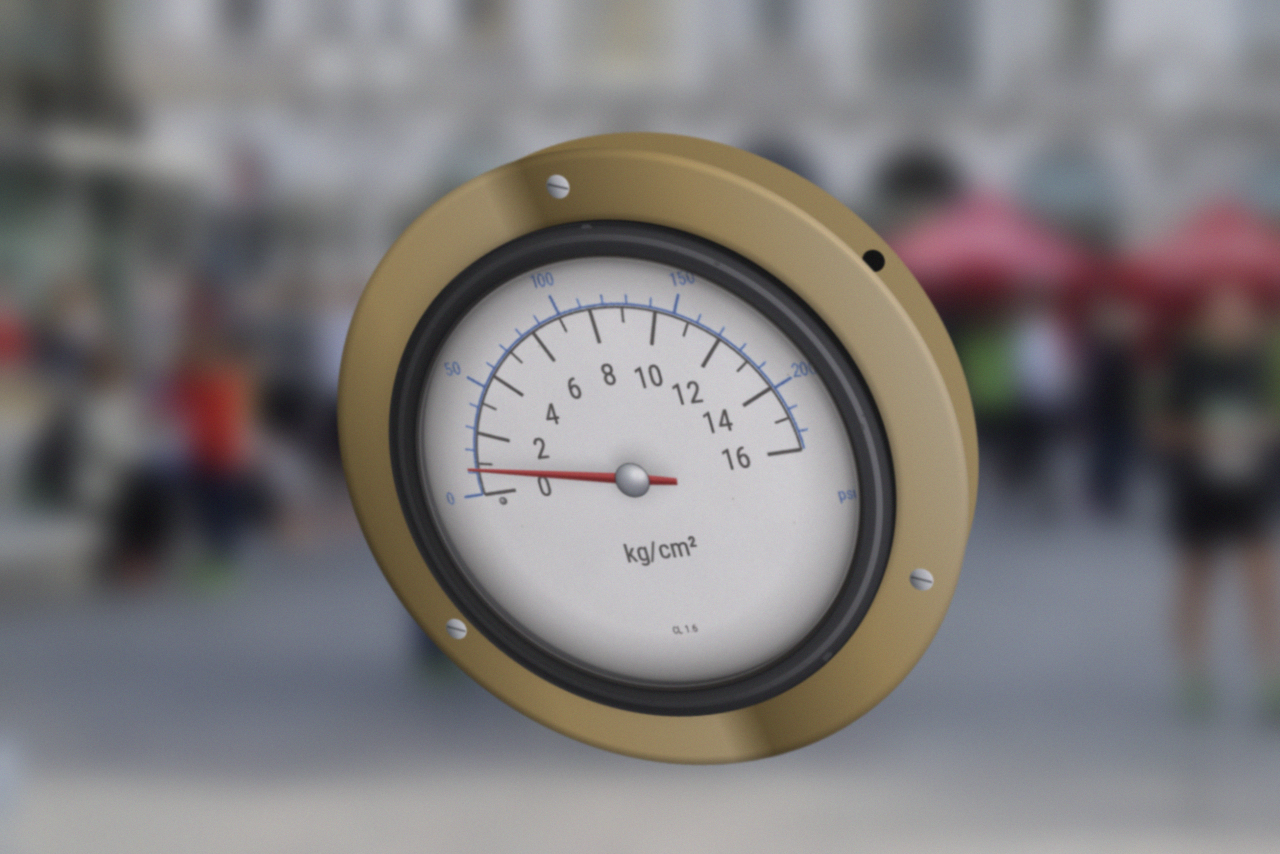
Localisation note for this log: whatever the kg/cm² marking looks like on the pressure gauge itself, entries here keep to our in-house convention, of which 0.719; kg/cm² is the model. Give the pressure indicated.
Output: 1; kg/cm²
